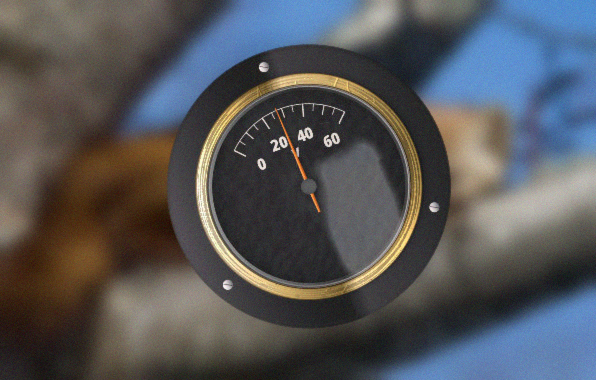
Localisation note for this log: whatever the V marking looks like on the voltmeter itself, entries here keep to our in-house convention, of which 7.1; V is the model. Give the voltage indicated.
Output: 27.5; V
